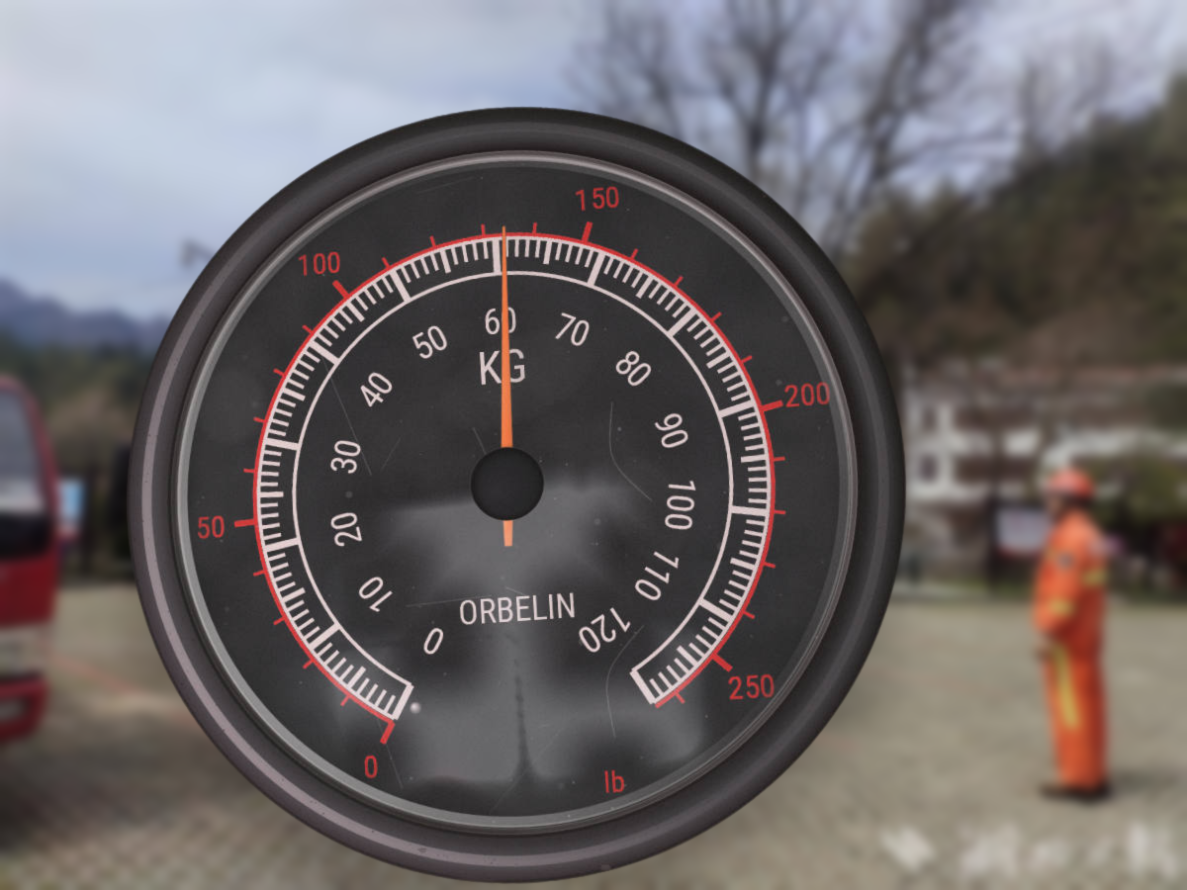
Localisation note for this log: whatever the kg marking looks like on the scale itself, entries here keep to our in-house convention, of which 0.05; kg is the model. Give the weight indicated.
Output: 61; kg
